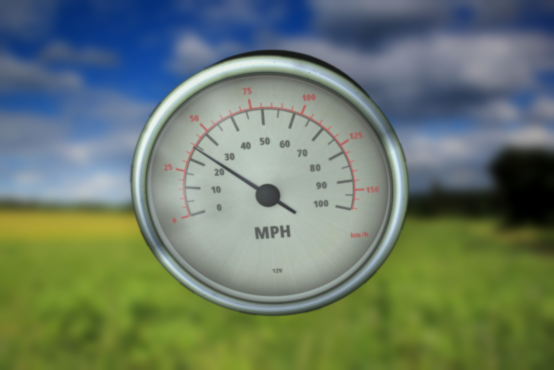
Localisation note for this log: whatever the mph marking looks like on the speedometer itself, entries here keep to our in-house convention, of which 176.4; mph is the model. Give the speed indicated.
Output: 25; mph
